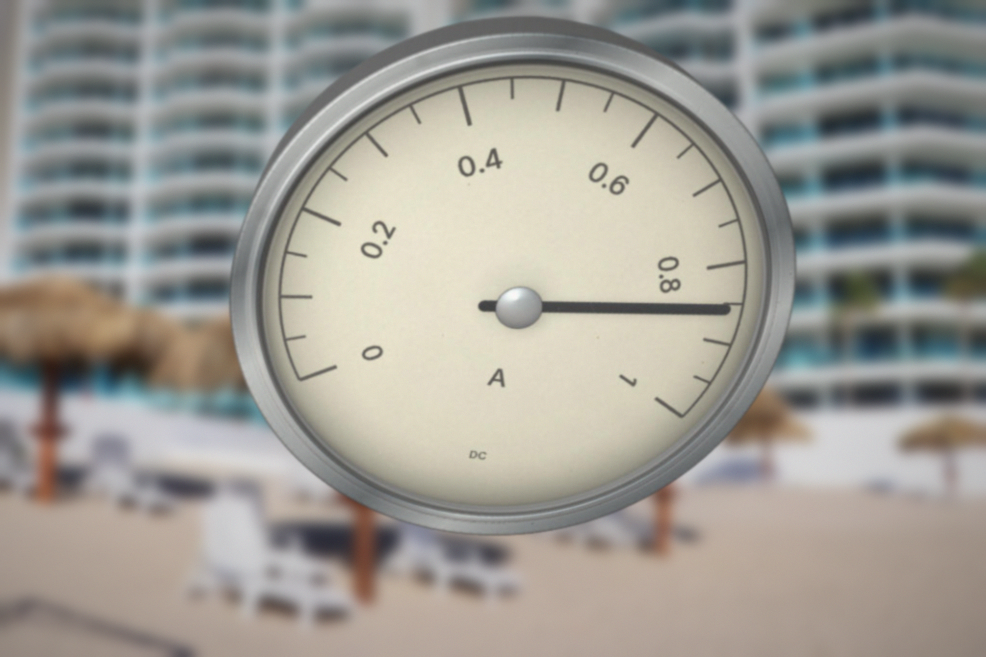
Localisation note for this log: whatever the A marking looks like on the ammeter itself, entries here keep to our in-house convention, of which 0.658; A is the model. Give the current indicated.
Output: 0.85; A
